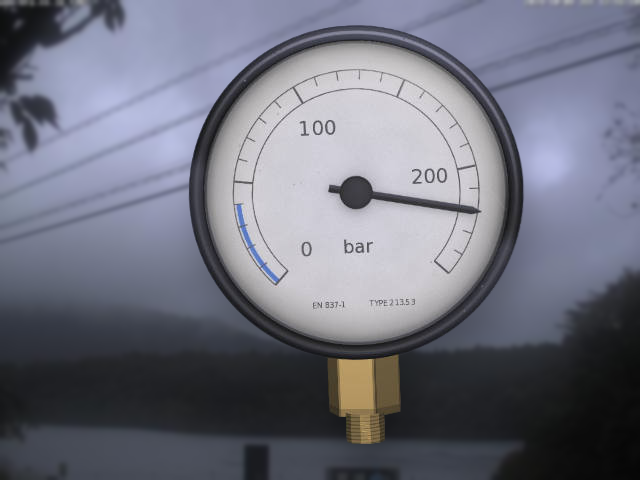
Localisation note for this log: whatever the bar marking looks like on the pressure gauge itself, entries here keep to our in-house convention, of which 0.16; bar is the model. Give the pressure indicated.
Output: 220; bar
